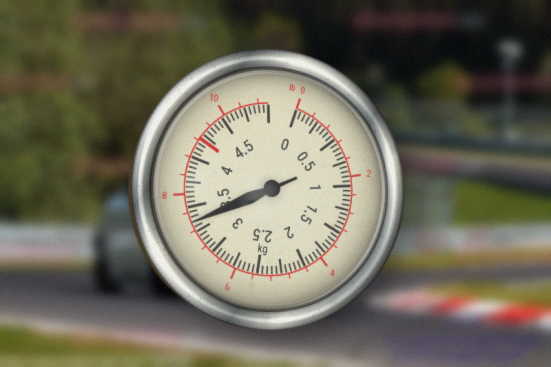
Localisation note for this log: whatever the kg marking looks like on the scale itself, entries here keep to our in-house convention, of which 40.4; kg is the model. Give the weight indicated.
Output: 3.35; kg
